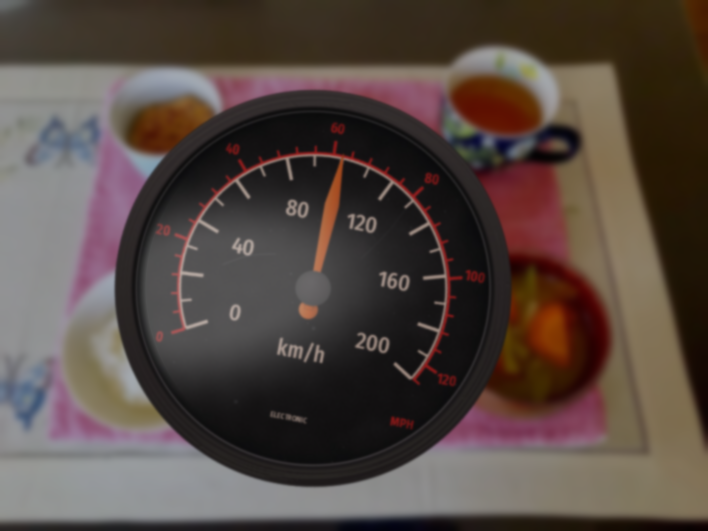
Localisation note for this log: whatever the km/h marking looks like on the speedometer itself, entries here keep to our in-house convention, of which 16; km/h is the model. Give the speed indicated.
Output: 100; km/h
